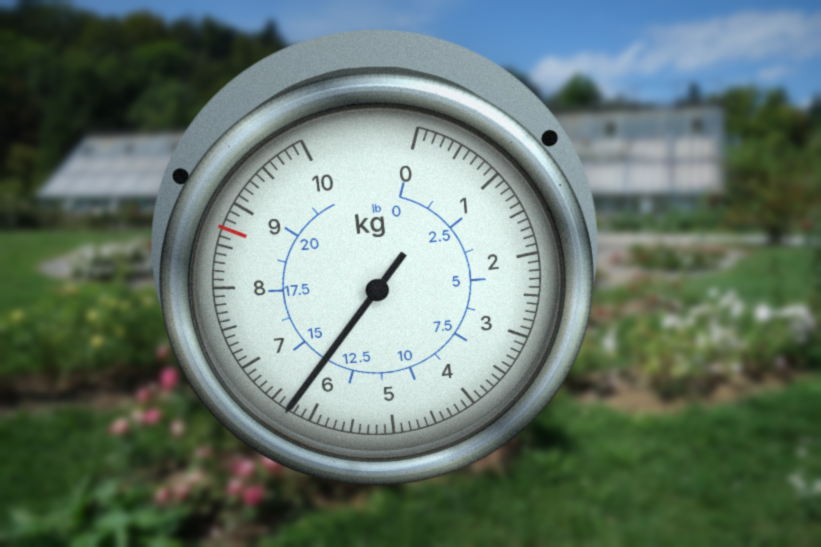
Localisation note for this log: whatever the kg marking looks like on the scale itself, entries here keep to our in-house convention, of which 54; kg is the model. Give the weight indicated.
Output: 6.3; kg
